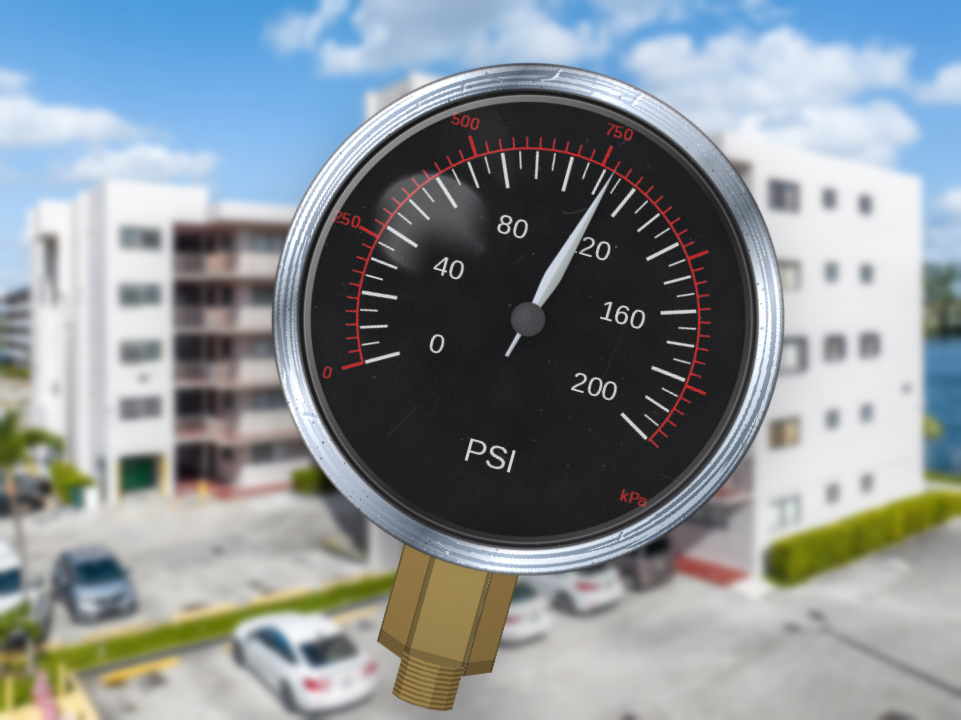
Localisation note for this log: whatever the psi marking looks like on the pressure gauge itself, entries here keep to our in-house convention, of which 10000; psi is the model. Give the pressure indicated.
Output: 112.5; psi
